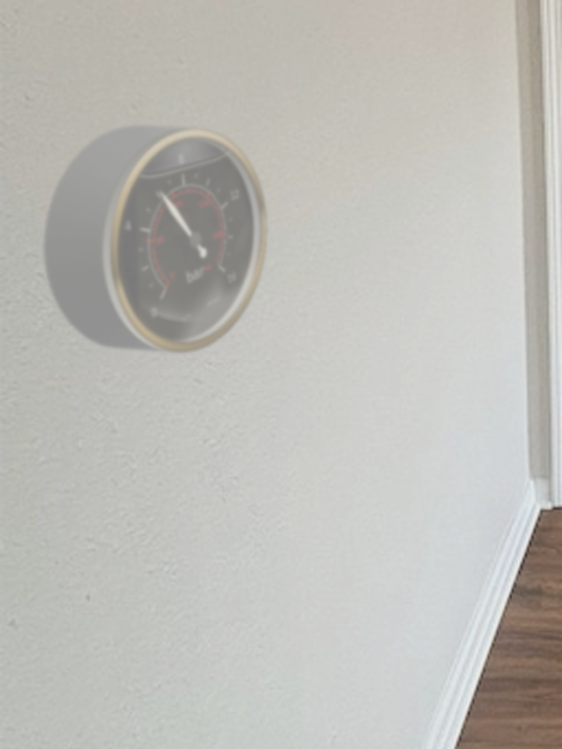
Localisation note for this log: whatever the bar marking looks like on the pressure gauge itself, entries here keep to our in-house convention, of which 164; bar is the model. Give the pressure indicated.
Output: 6; bar
